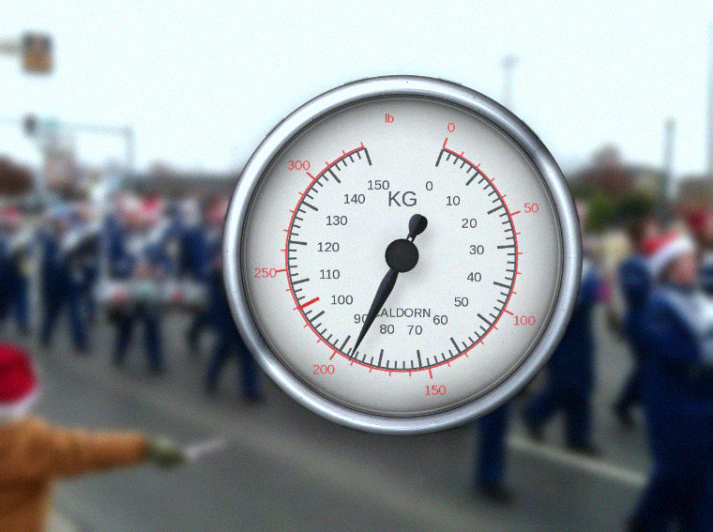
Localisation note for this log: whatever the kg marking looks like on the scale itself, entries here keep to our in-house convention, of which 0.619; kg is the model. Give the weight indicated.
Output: 87; kg
